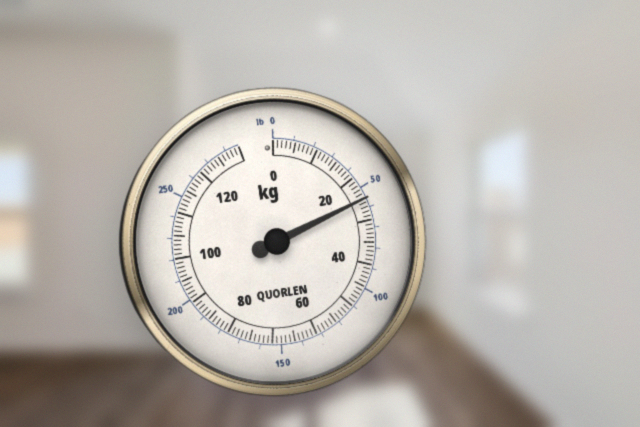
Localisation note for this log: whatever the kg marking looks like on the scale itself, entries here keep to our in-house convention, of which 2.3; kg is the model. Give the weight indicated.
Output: 25; kg
